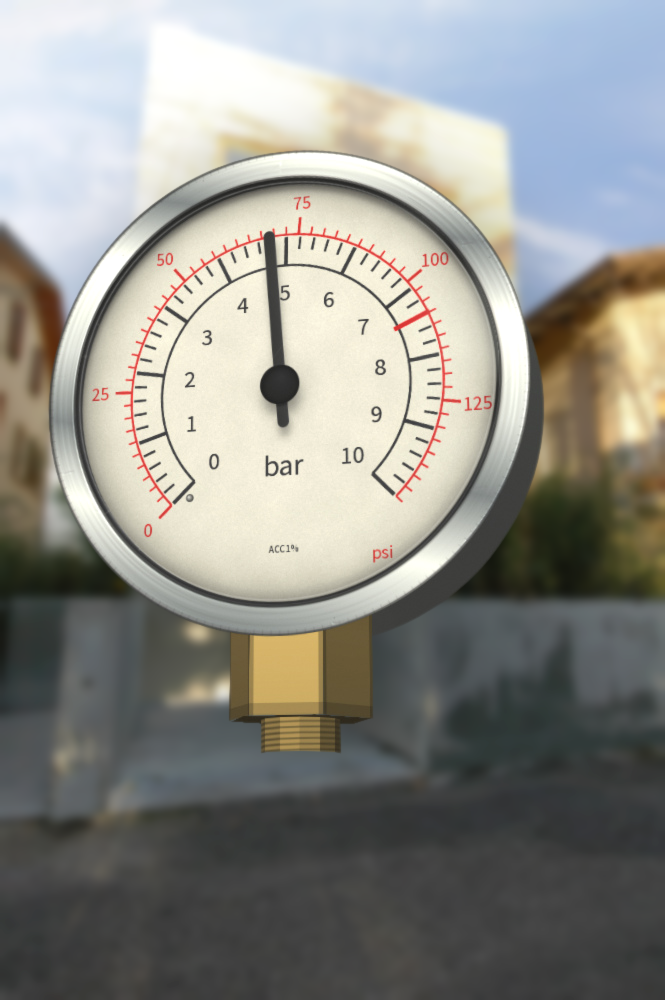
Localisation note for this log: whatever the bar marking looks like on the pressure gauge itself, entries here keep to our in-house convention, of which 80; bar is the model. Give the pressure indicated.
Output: 4.8; bar
